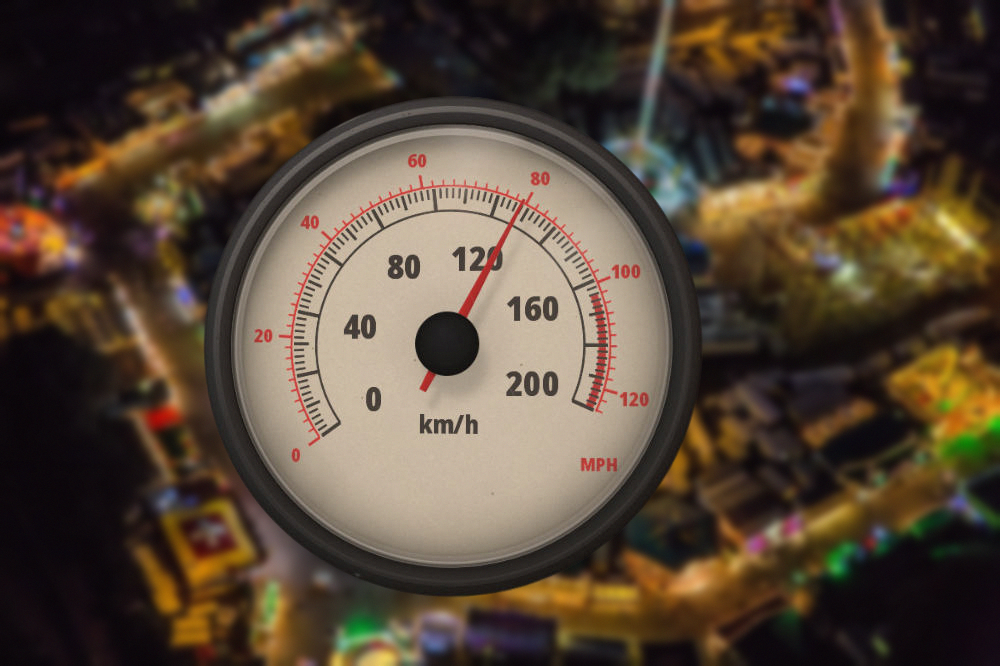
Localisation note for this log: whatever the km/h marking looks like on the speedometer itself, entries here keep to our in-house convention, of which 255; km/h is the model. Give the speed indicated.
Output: 128; km/h
